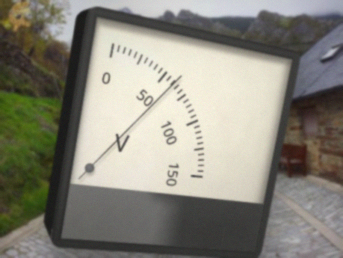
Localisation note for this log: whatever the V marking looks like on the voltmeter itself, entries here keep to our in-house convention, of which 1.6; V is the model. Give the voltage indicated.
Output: 60; V
